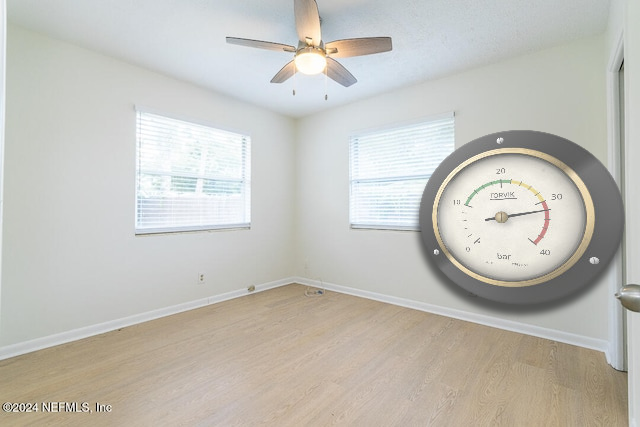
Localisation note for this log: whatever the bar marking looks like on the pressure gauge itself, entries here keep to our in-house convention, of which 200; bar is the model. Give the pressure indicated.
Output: 32; bar
